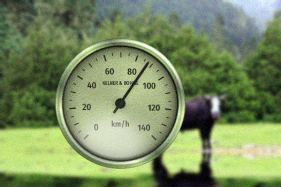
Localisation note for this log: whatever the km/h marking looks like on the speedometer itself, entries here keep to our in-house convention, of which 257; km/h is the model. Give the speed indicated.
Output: 87.5; km/h
